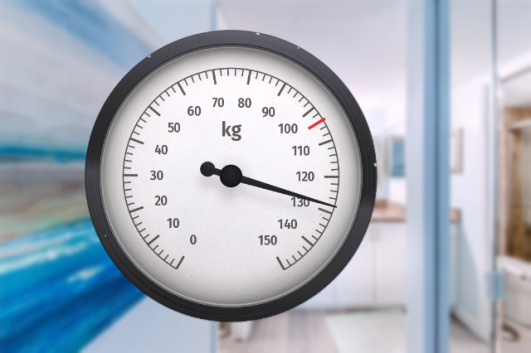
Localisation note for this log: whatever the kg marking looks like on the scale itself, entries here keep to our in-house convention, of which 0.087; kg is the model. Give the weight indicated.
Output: 128; kg
